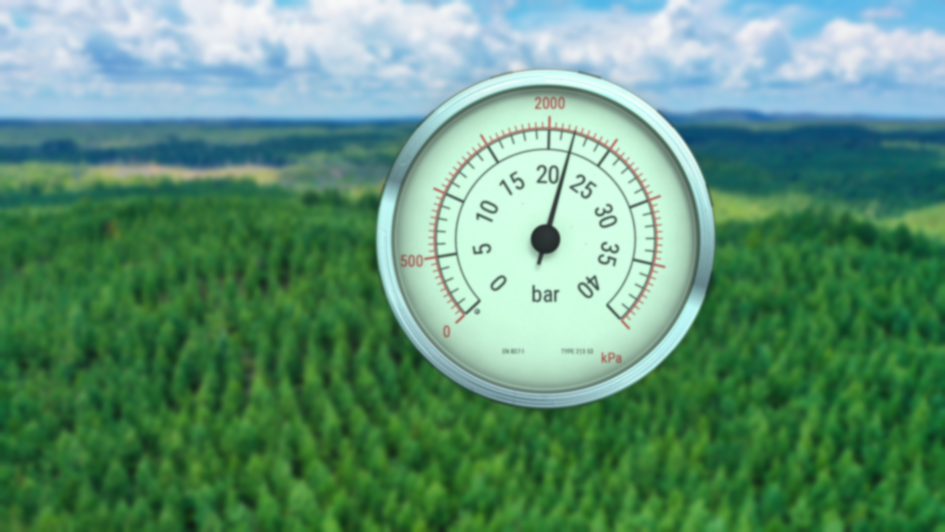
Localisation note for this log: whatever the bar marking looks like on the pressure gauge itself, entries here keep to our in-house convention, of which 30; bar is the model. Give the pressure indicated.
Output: 22; bar
